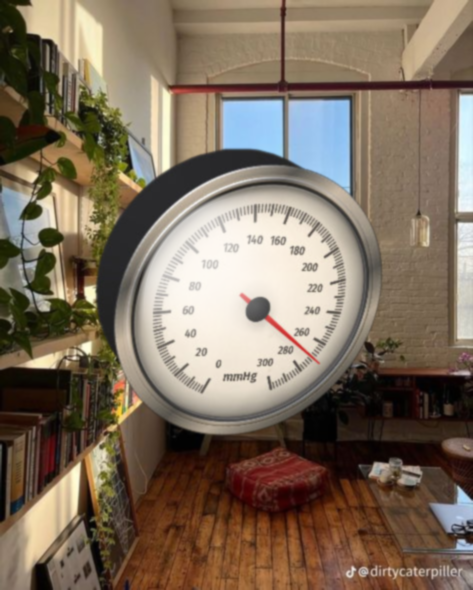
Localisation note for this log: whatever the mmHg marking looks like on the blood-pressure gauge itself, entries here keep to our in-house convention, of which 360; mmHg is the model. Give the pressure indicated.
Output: 270; mmHg
